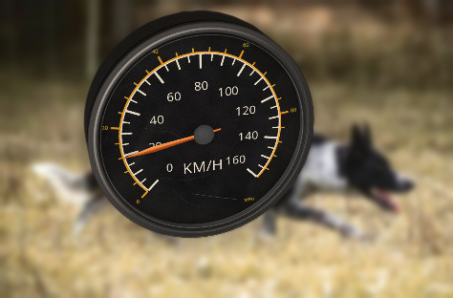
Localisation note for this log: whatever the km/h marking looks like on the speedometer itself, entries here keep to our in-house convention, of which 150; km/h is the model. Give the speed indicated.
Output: 20; km/h
